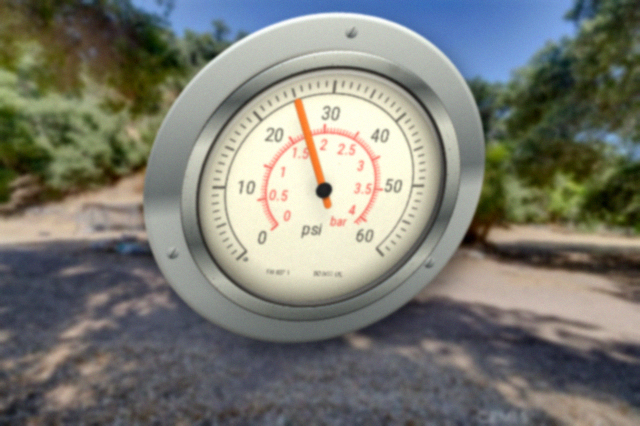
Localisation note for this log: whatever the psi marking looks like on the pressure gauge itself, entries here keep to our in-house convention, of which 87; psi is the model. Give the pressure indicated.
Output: 25; psi
